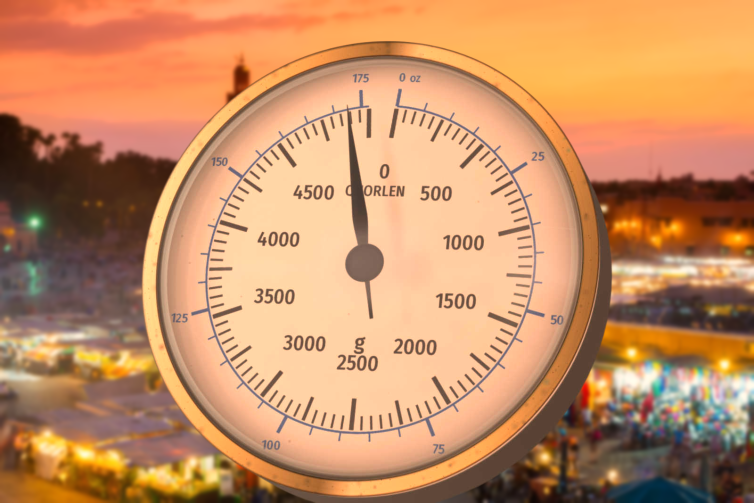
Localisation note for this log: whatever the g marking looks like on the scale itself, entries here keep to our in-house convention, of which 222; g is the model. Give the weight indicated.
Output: 4900; g
